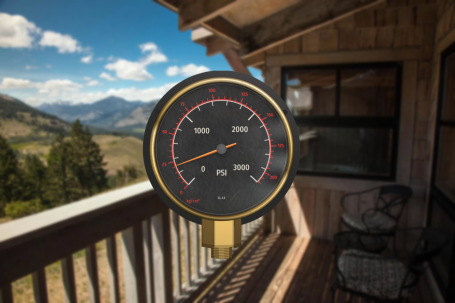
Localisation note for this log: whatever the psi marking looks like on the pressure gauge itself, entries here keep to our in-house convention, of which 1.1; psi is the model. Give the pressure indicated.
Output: 300; psi
